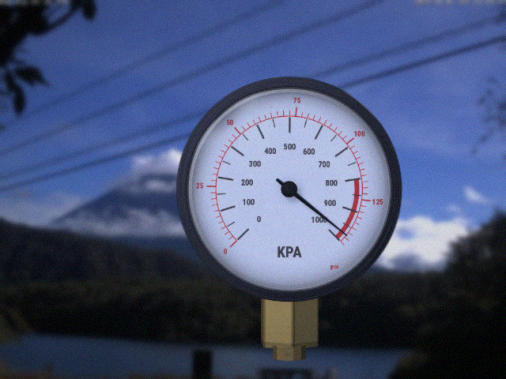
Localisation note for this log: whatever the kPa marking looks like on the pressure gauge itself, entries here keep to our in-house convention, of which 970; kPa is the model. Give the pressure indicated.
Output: 975; kPa
